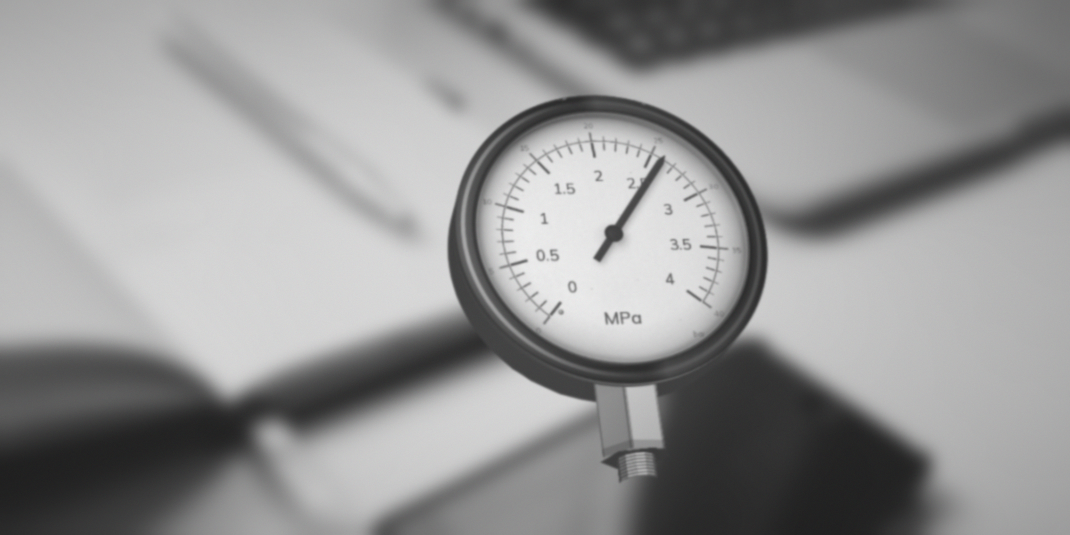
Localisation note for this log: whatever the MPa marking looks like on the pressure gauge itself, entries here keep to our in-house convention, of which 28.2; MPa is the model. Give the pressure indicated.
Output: 2.6; MPa
